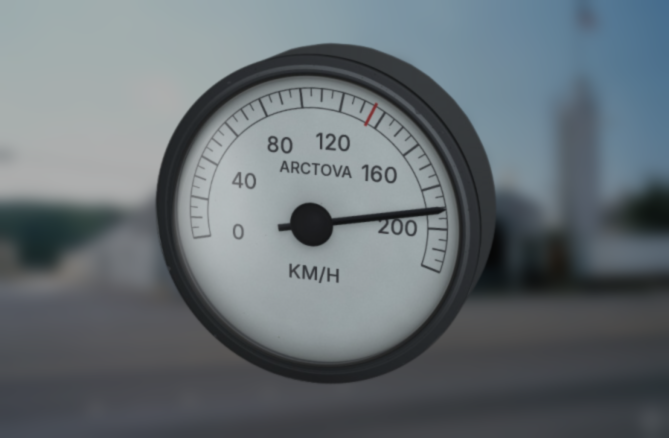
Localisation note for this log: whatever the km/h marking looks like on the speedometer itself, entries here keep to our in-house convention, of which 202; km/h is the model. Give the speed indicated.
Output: 190; km/h
